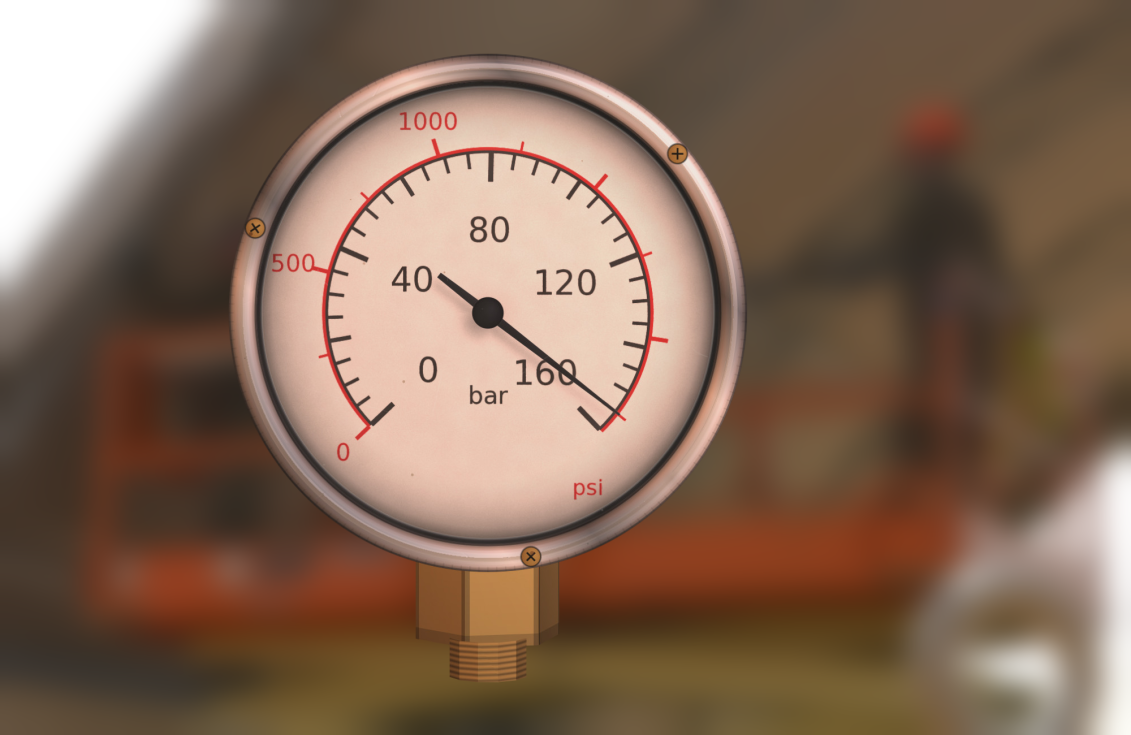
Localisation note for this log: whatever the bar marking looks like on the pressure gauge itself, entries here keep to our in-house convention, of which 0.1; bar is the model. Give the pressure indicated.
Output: 155; bar
